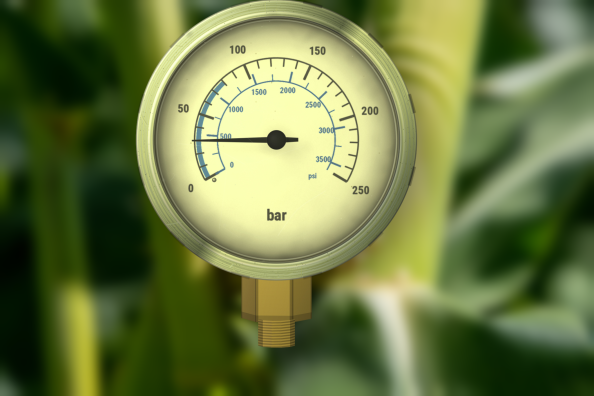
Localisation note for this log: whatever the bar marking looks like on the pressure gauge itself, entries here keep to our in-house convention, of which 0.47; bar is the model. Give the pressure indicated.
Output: 30; bar
